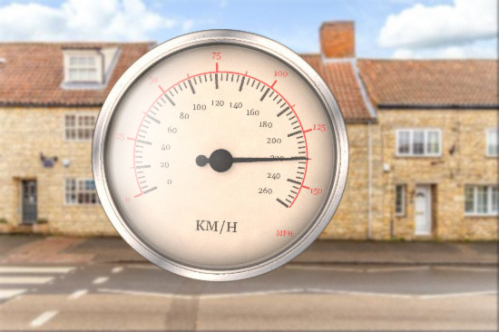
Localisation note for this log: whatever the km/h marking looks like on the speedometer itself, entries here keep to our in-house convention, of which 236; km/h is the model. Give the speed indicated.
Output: 220; km/h
